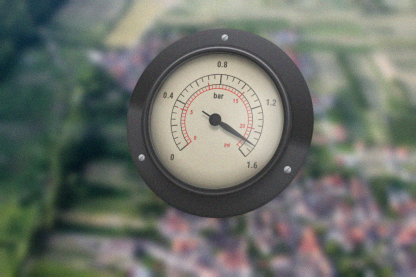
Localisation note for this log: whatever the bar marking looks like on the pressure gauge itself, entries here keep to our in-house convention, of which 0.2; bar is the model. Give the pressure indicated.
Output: 1.5; bar
